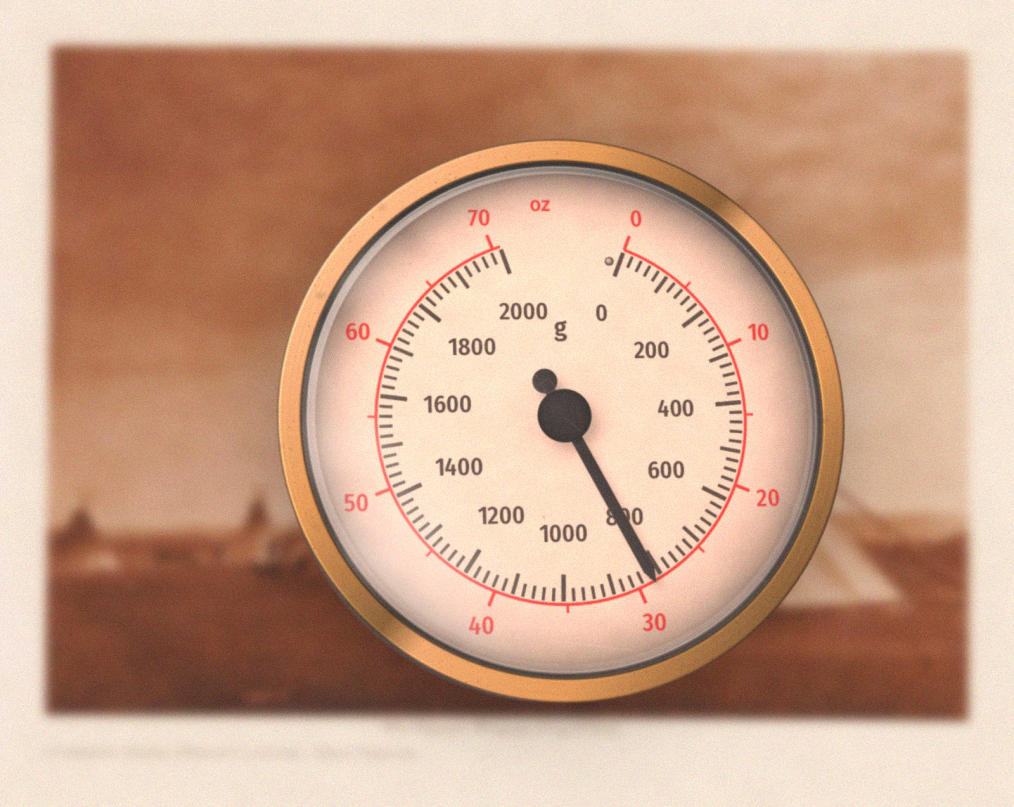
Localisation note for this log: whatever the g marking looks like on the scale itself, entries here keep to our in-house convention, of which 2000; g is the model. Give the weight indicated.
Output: 820; g
